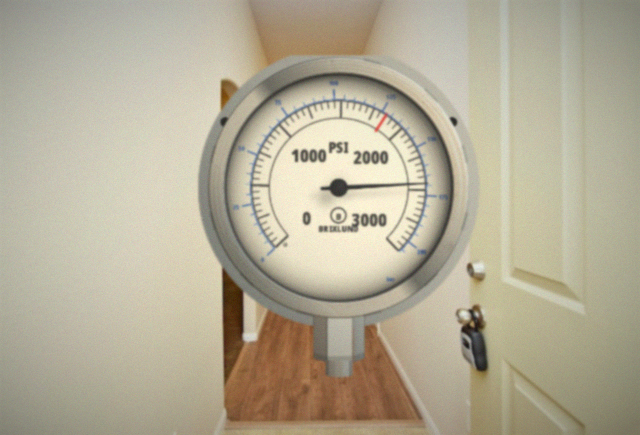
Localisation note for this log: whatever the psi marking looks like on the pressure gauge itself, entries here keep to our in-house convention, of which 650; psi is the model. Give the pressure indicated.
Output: 2450; psi
